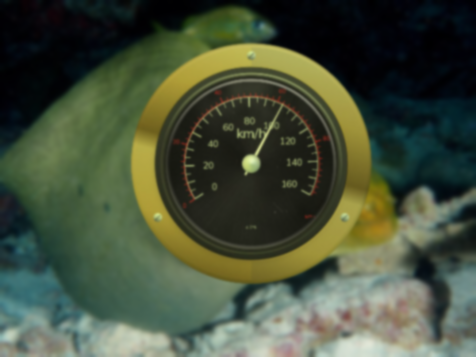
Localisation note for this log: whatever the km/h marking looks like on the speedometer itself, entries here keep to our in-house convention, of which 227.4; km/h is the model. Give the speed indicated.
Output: 100; km/h
